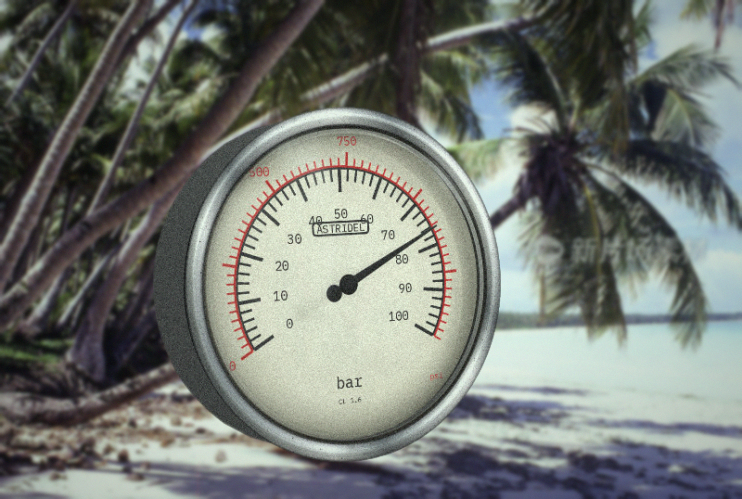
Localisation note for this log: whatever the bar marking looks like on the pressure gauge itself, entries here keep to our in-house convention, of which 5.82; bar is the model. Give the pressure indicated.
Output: 76; bar
